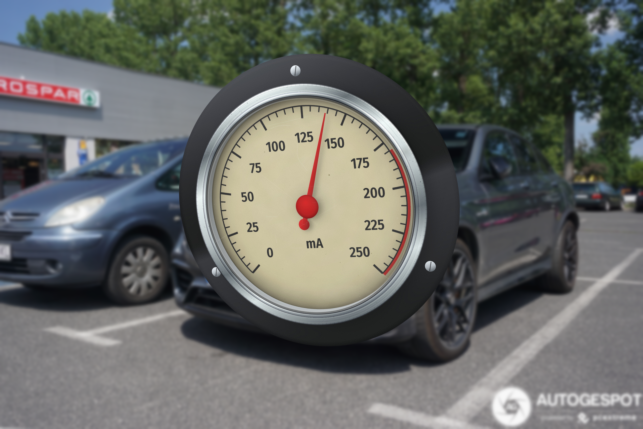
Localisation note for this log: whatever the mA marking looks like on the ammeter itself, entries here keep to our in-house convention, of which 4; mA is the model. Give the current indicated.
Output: 140; mA
